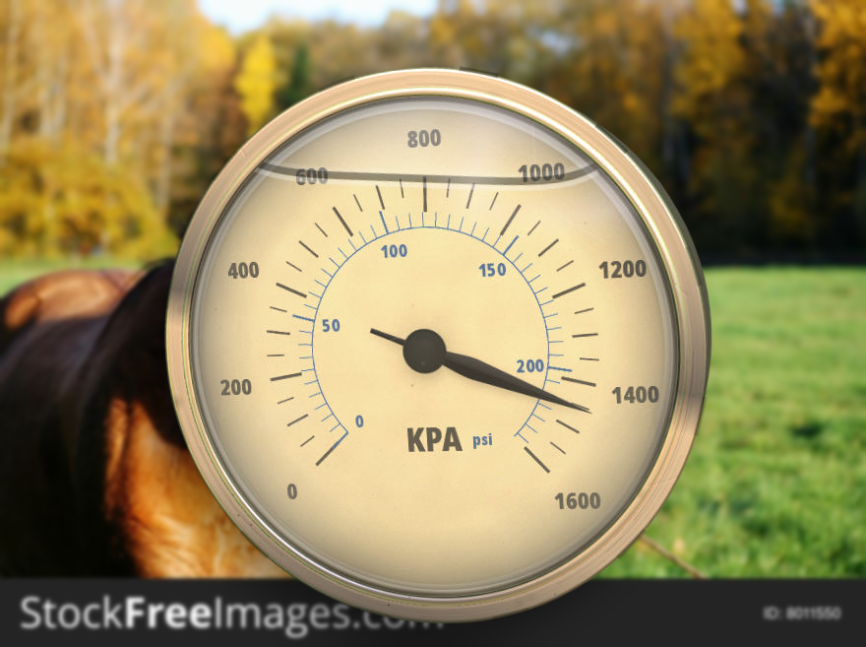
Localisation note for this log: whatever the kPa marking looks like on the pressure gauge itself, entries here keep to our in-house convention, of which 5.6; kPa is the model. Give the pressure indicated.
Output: 1450; kPa
